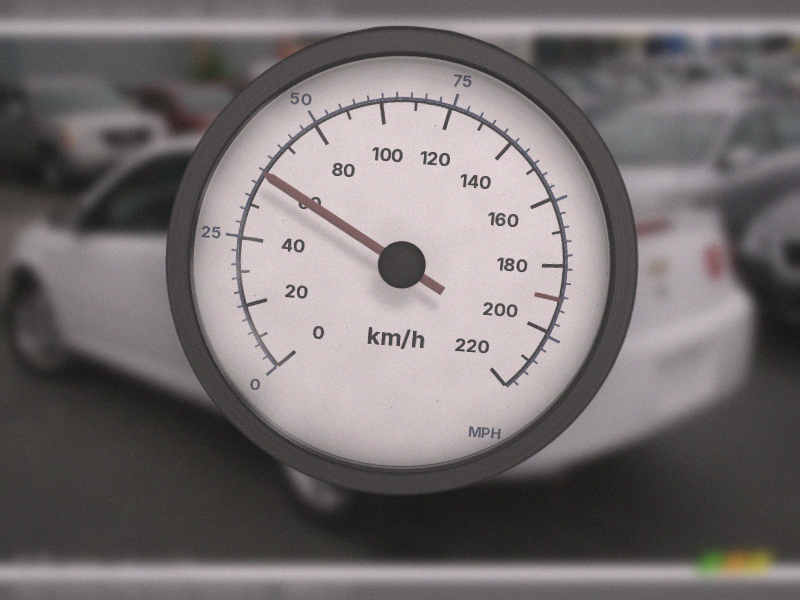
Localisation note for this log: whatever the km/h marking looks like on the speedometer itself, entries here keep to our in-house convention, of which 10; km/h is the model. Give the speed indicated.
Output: 60; km/h
